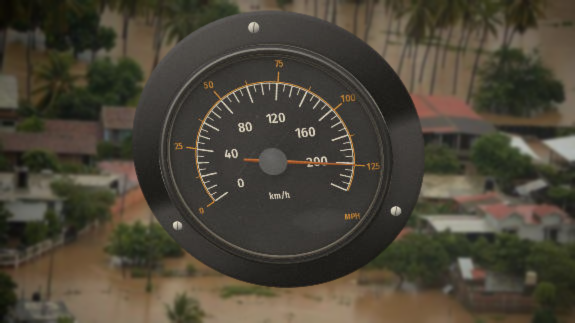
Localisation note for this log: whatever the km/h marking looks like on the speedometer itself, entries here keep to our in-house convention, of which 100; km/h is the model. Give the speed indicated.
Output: 200; km/h
